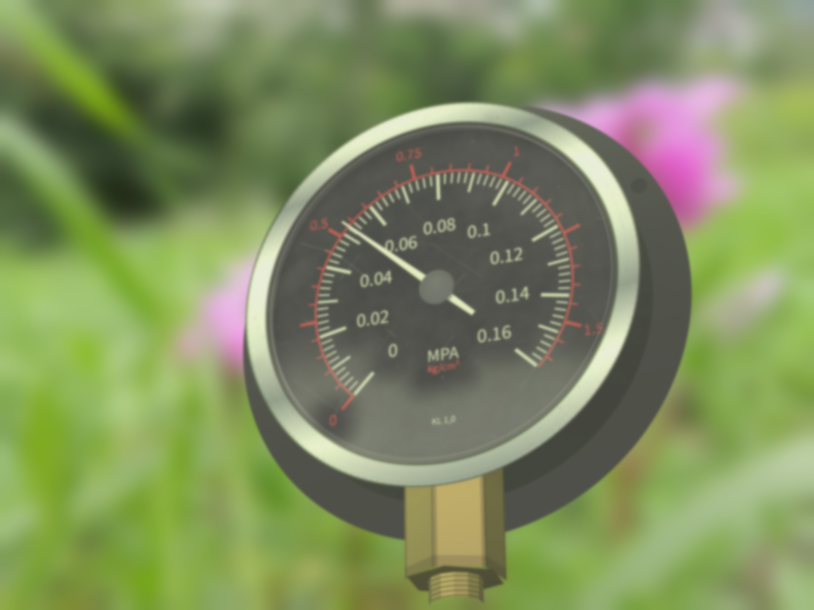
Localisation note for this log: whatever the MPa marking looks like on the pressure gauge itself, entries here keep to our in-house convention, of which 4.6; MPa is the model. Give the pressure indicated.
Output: 0.052; MPa
